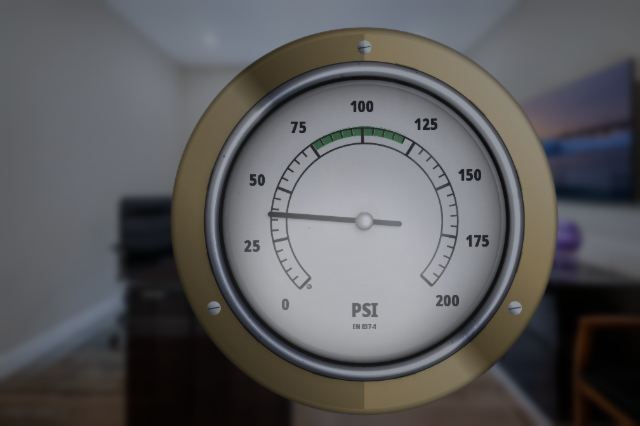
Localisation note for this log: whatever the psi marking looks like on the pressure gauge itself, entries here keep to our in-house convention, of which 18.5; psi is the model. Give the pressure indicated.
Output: 37.5; psi
